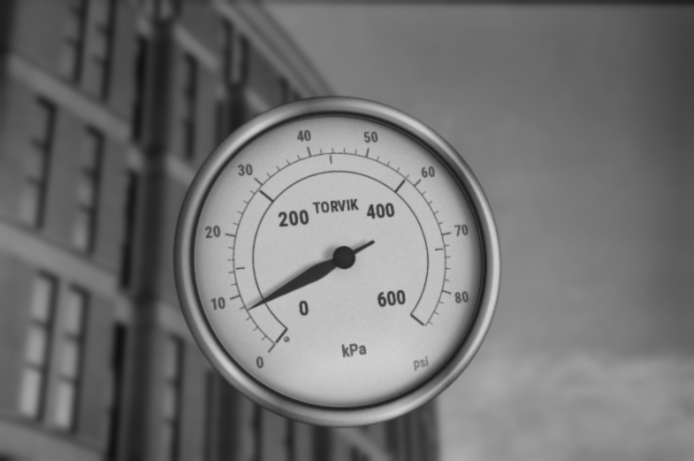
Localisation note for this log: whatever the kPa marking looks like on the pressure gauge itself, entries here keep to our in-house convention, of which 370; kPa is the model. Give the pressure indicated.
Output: 50; kPa
